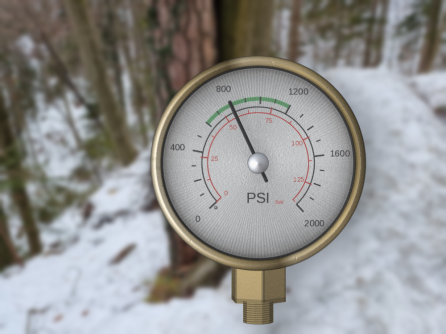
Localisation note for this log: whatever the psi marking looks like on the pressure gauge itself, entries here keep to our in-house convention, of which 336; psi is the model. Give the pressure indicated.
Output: 800; psi
